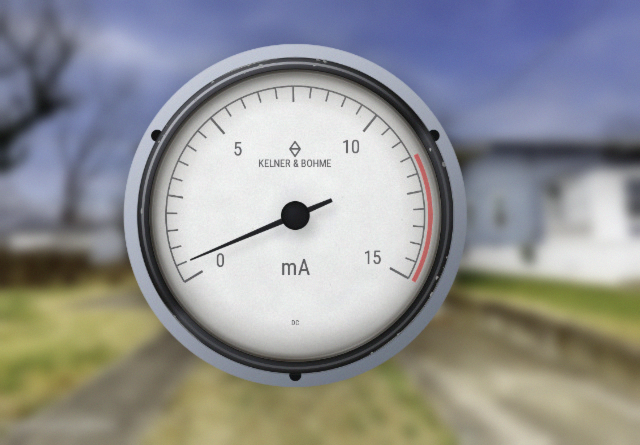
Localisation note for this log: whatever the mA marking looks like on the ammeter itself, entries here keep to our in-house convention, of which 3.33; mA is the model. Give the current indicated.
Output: 0.5; mA
